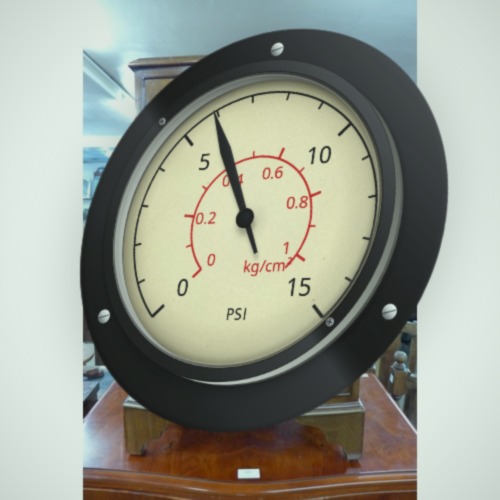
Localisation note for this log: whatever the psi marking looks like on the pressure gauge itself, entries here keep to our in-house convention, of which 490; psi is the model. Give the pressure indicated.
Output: 6; psi
